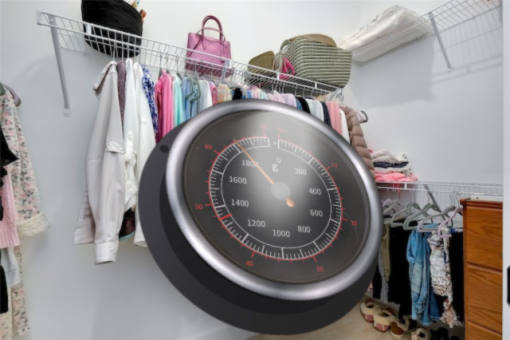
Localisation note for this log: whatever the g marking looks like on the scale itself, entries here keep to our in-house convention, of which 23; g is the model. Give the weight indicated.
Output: 1800; g
